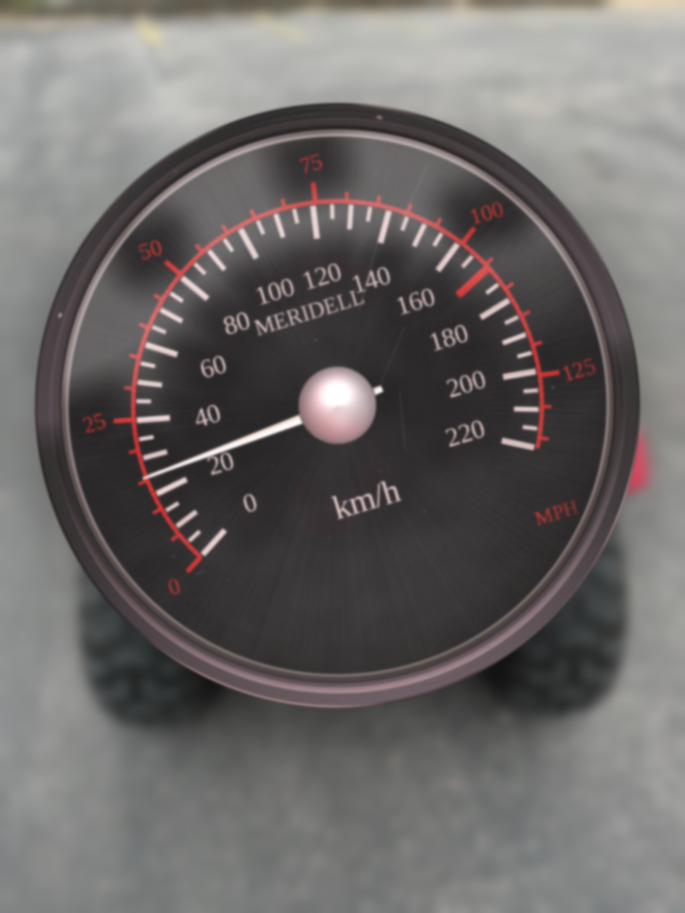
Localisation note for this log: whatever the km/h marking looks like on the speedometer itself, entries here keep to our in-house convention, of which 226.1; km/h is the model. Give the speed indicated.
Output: 25; km/h
